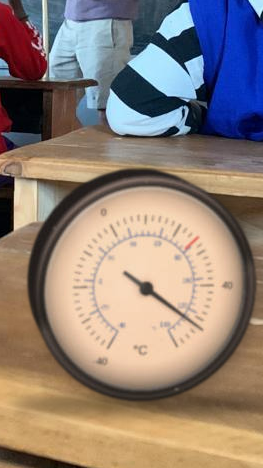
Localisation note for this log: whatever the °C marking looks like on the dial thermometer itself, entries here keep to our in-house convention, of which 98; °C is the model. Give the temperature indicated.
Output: 52; °C
